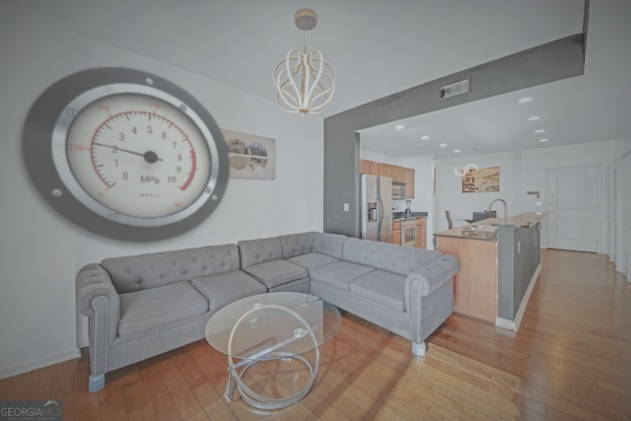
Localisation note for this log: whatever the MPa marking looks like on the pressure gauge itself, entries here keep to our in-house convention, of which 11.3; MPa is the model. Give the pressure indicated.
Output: 2; MPa
